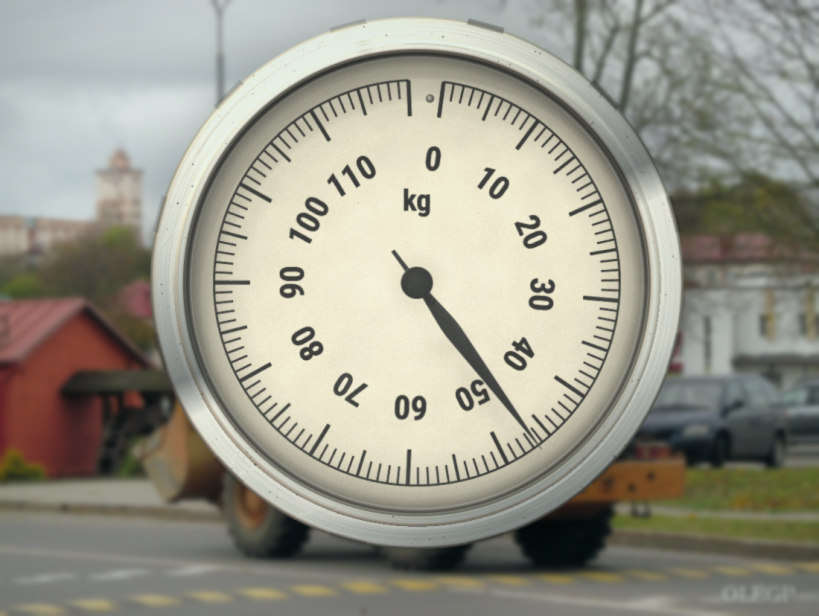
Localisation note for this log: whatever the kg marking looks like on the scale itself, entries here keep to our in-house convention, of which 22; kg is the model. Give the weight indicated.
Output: 46.5; kg
